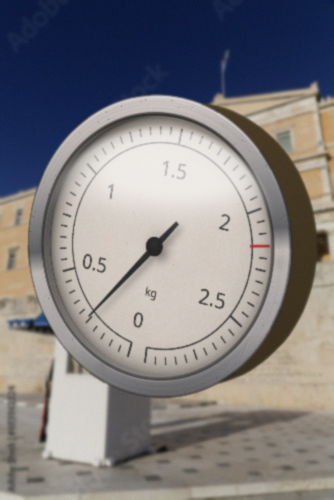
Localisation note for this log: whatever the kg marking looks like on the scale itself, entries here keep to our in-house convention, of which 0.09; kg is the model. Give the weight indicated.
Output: 0.25; kg
